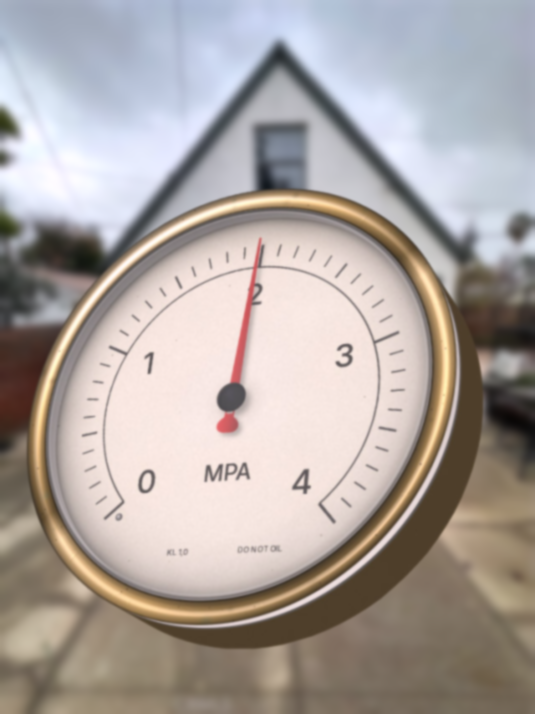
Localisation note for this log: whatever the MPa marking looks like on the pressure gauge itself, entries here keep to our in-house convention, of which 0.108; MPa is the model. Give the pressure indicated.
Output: 2; MPa
